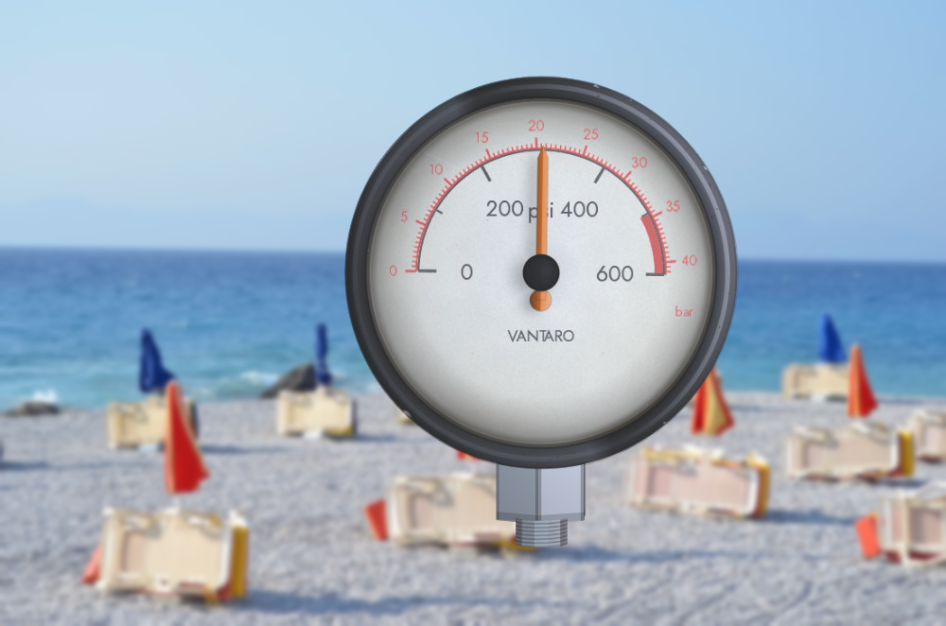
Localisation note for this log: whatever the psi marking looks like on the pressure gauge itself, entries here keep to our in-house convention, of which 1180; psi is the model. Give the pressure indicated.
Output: 300; psi
